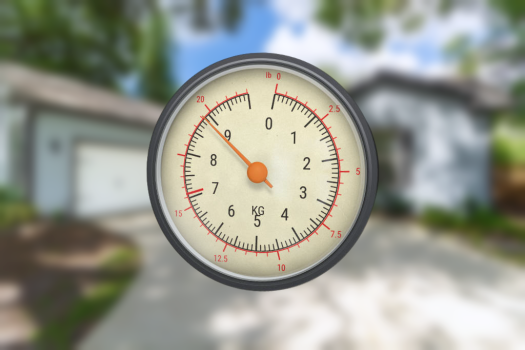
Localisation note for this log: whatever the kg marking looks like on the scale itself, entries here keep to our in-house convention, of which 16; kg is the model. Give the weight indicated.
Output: 8.9; kg
